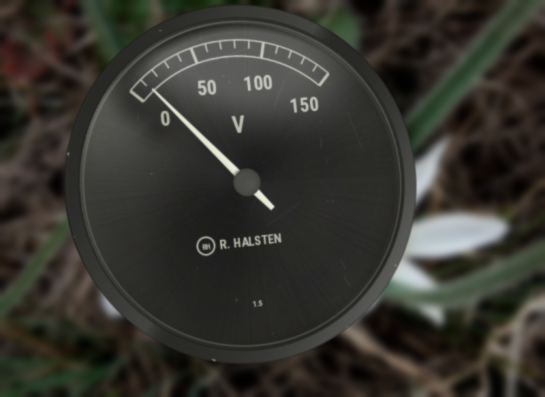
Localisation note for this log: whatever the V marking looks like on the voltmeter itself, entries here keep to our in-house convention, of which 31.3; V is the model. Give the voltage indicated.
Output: 10; V
